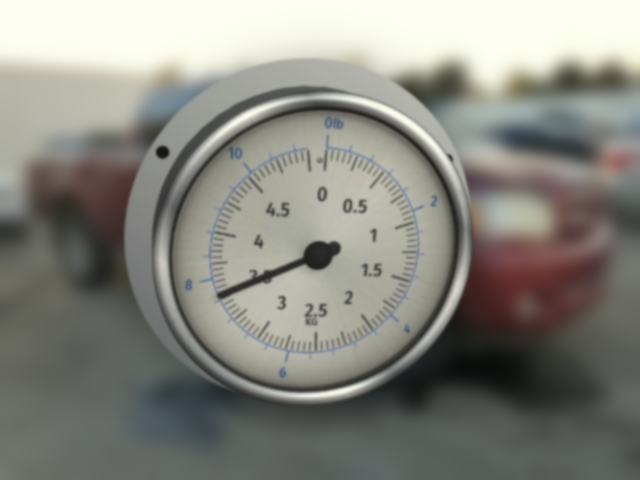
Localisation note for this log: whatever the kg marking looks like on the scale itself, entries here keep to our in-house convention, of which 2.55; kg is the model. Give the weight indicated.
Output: 3.5; kg
